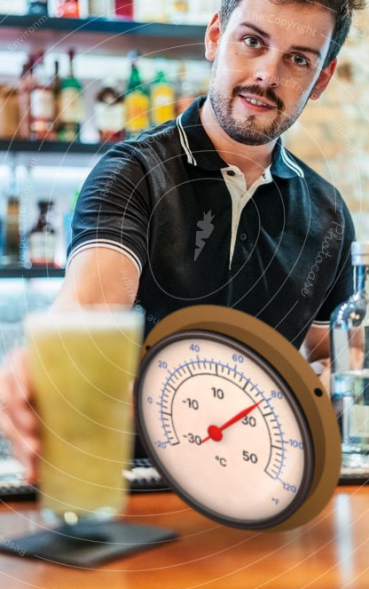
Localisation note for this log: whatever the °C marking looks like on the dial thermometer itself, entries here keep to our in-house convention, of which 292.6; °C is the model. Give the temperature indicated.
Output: 26; °C
